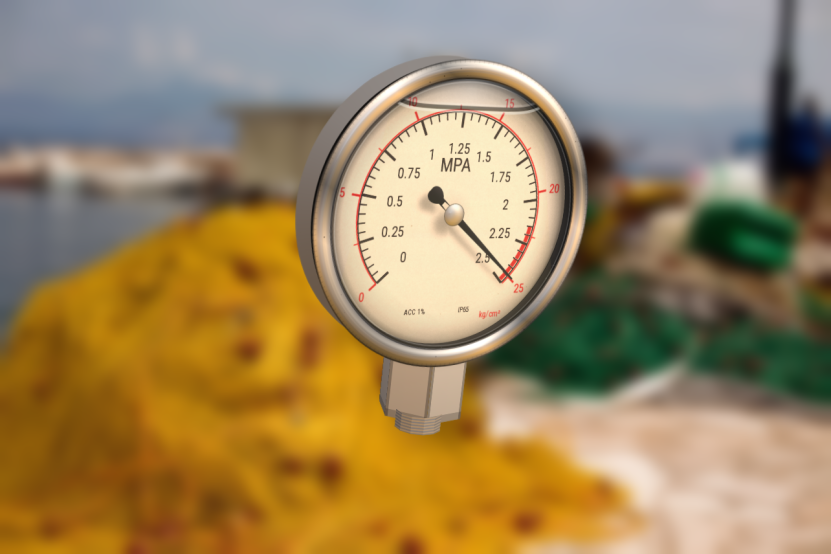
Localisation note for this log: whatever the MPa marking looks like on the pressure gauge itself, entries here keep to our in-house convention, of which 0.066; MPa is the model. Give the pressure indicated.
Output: 2.45; MPa
